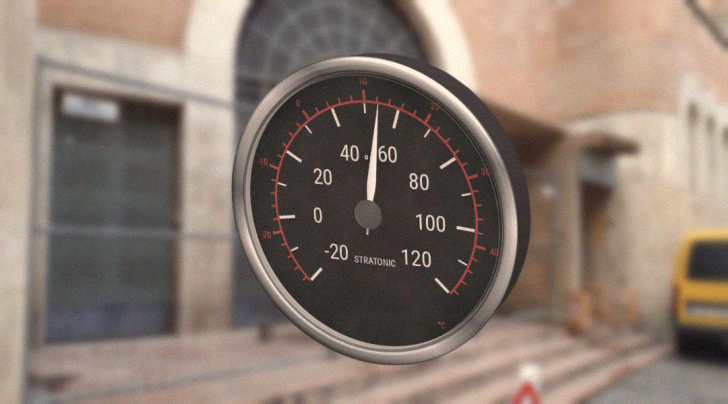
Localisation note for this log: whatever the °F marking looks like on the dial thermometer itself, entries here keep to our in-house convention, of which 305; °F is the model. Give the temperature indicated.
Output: 55; °F
